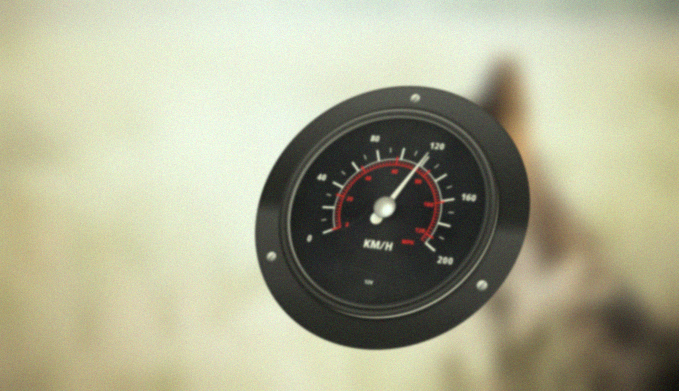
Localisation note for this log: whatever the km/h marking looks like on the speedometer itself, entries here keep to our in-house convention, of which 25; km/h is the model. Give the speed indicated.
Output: 120; km/h
